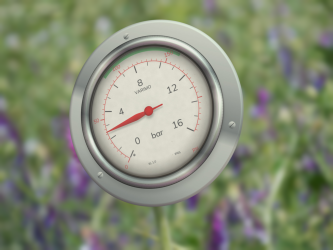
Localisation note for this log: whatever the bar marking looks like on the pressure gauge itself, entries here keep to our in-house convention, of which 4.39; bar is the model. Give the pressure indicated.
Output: 2.5; bar
